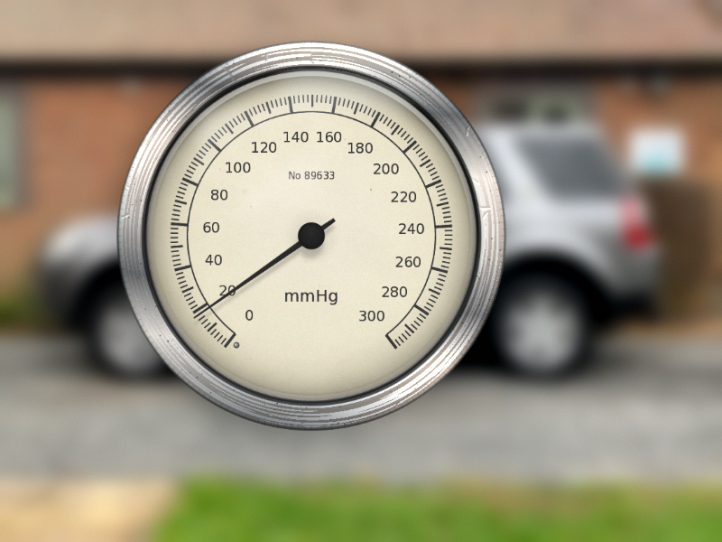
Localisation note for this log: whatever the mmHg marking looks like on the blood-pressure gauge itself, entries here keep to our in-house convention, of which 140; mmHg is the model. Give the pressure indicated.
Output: 18; mmHg
